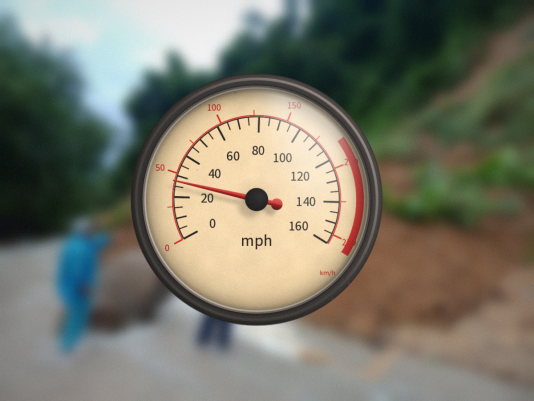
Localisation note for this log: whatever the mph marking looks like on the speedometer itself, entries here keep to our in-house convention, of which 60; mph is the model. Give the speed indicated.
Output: 27.5; mph
